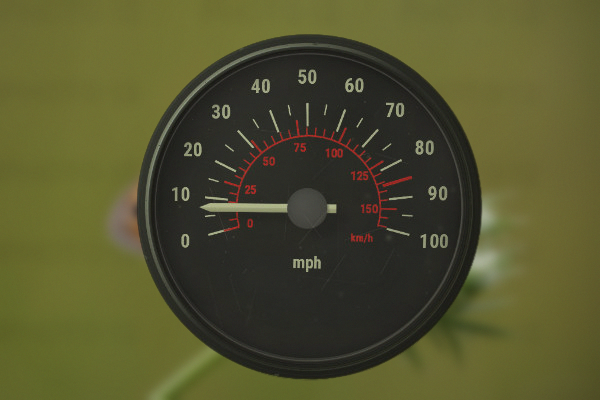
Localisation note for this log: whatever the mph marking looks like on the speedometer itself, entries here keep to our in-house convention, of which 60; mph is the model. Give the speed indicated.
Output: 7.5; mph
